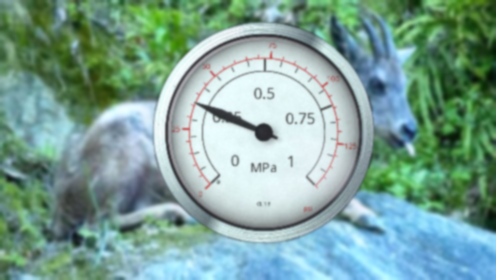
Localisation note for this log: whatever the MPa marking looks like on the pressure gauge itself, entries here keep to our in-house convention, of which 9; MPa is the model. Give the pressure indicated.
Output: 0.25; MPa
